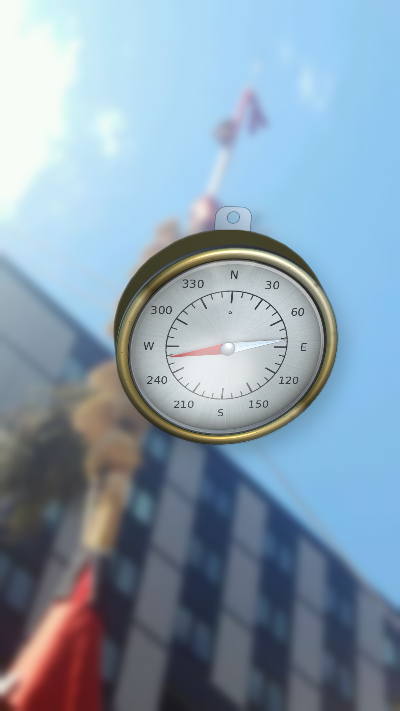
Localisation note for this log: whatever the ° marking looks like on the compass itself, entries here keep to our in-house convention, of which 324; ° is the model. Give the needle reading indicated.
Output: 260; °
